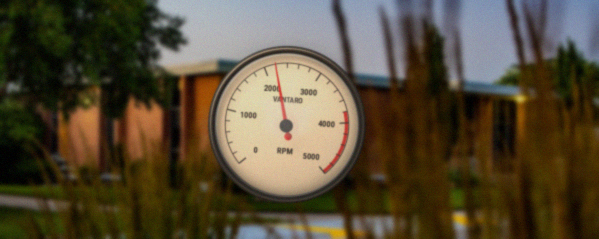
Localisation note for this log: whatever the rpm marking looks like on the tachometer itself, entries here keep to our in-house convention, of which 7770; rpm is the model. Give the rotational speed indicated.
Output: 2200; rpm
